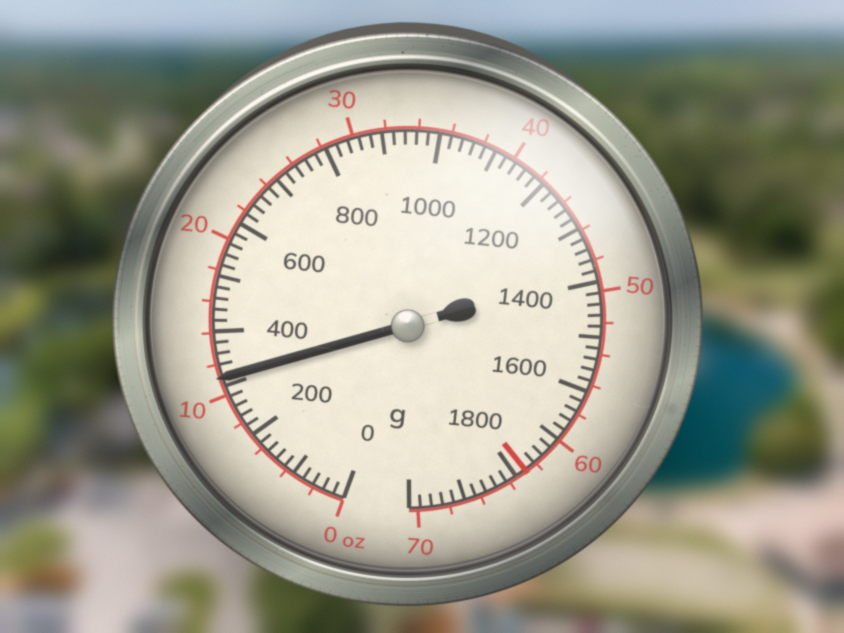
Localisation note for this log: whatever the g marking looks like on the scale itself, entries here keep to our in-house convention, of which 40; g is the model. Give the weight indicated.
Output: 320; g
